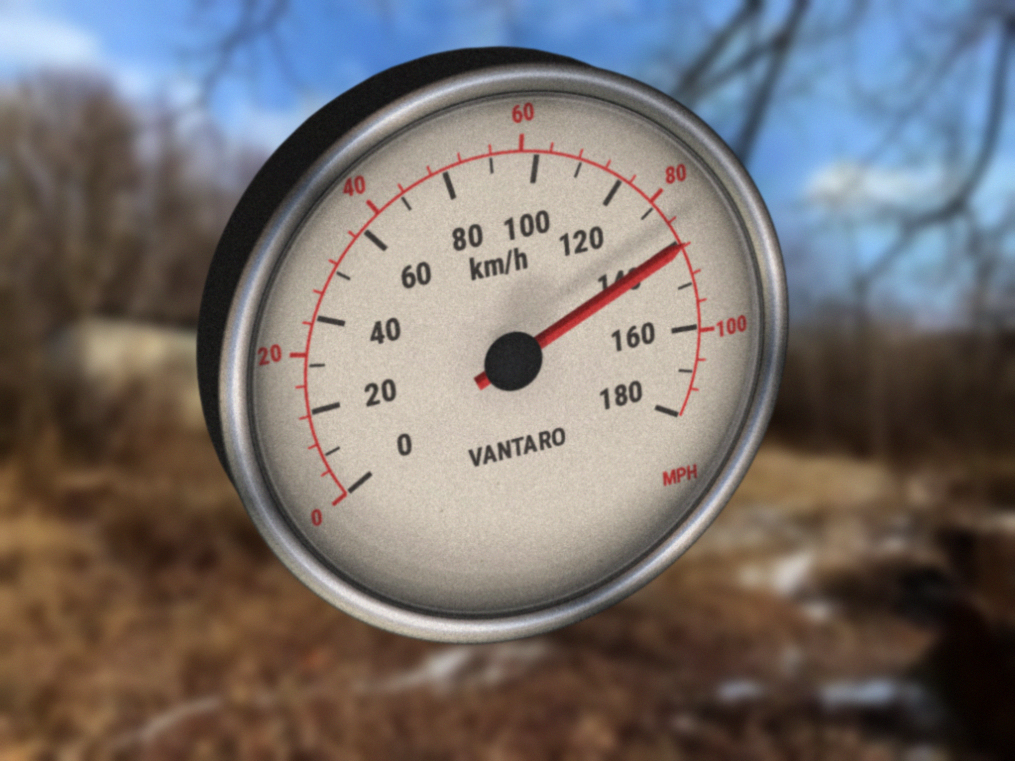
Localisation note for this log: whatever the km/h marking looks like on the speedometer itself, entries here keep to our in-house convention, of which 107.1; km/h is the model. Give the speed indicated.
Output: 140; km/h
